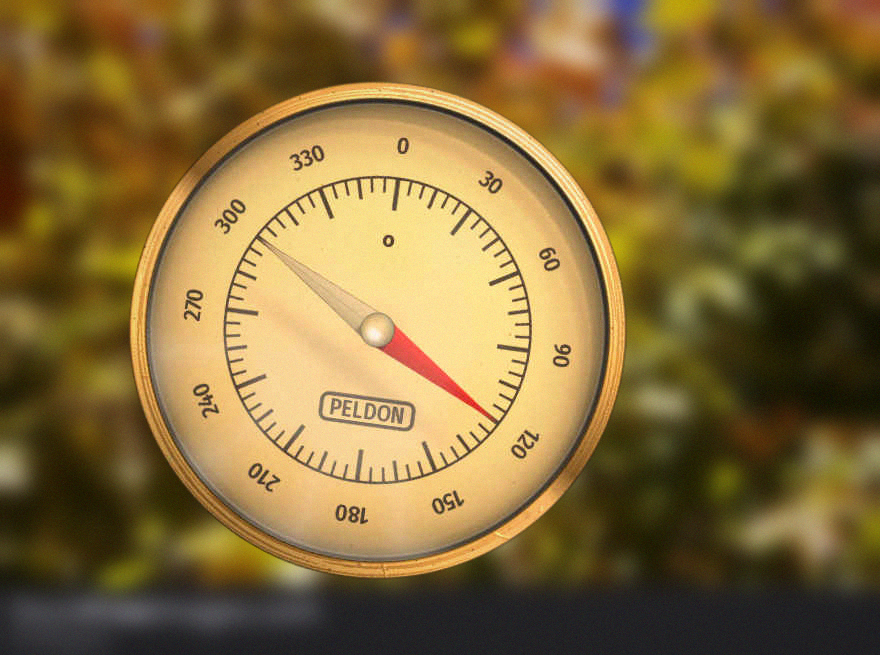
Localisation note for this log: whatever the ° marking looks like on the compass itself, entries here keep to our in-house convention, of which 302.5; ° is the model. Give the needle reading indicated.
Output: 120; °
